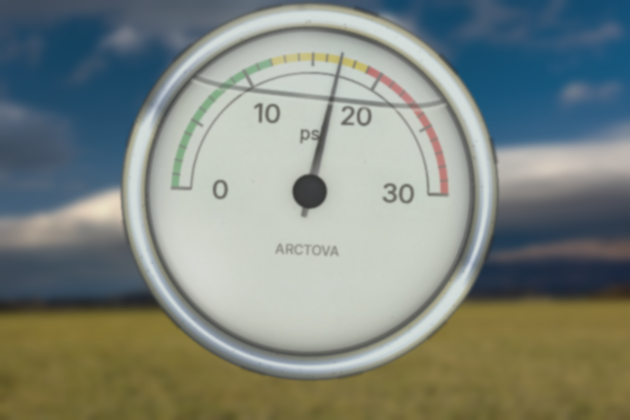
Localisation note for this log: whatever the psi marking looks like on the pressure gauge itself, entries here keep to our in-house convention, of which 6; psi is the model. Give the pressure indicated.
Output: 17; psi
